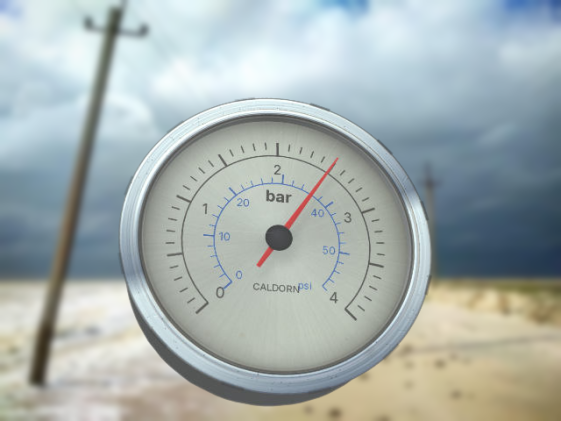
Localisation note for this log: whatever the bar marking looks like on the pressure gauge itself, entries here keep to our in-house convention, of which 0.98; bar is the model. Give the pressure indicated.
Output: 2.5; bar
